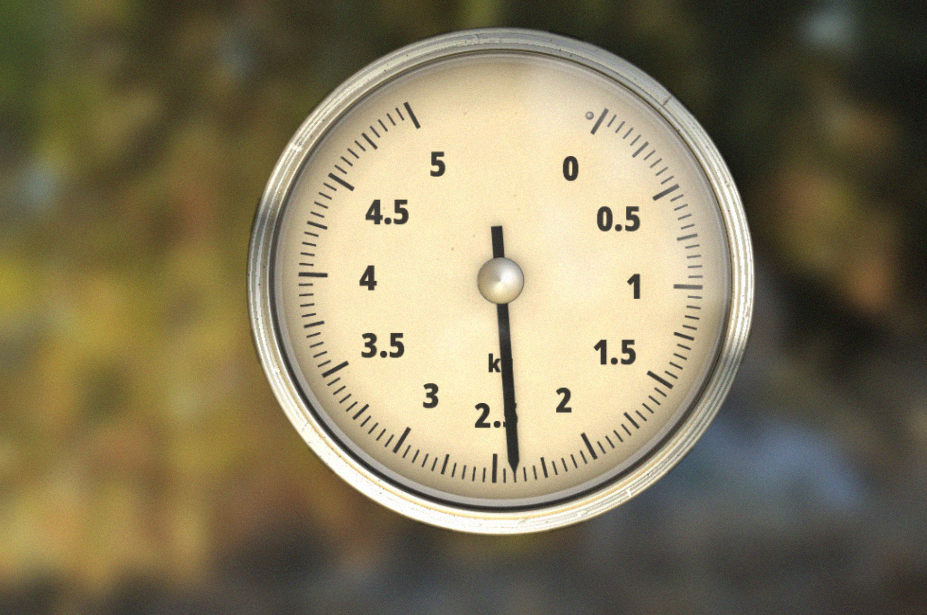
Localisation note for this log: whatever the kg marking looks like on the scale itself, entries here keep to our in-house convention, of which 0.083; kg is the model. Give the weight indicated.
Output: 2.4; kg
